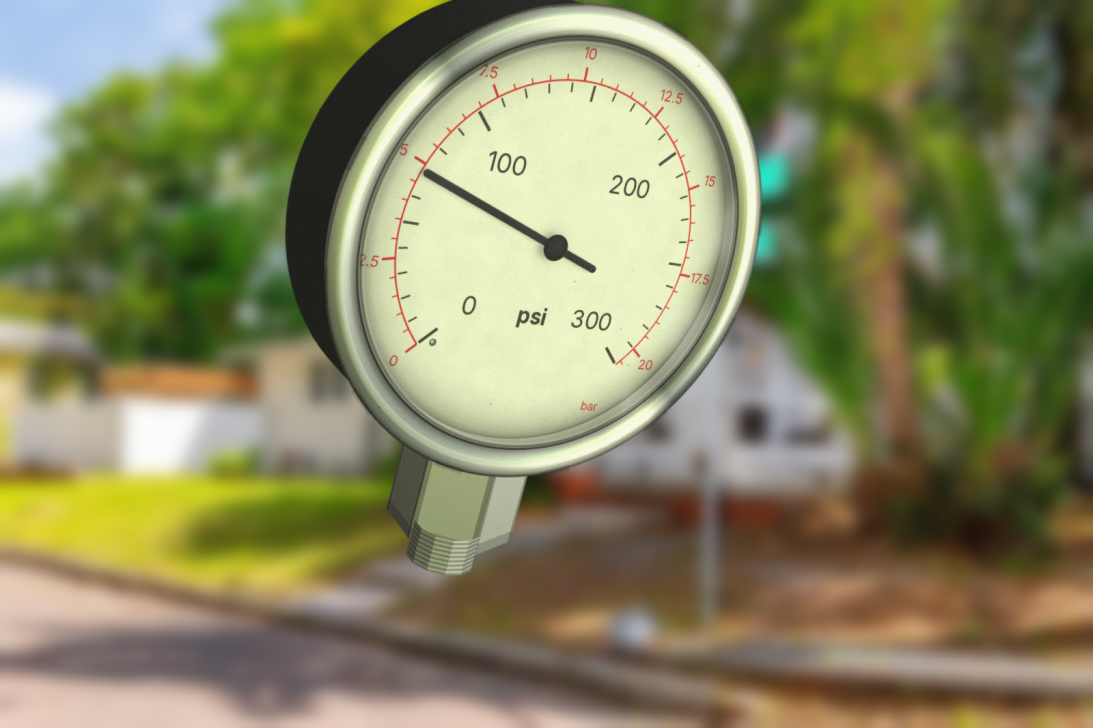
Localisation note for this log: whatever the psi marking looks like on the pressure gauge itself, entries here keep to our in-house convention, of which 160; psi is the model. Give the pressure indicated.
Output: 70; psi
